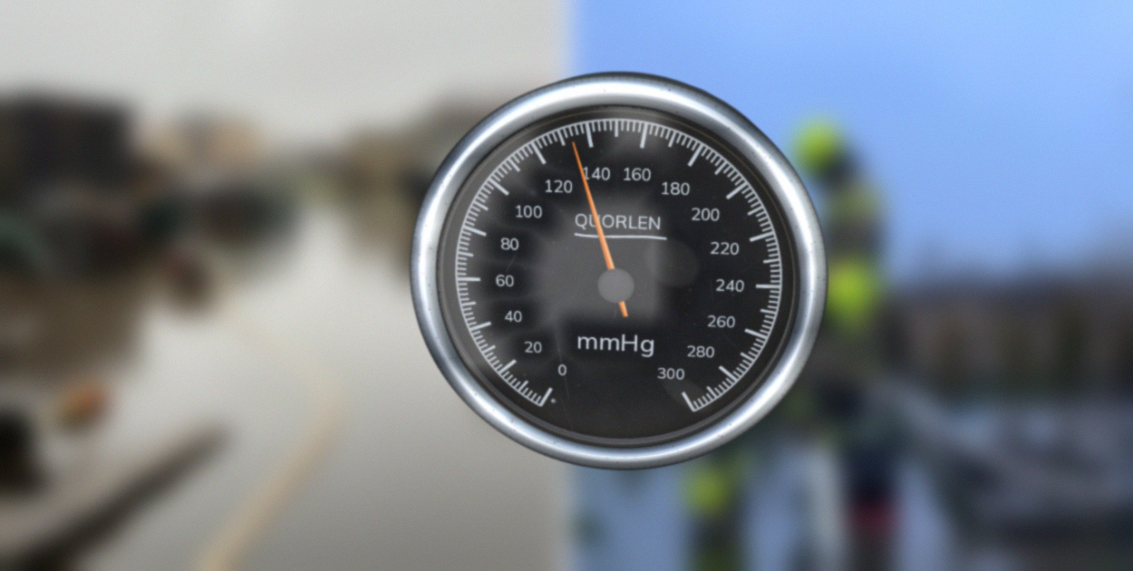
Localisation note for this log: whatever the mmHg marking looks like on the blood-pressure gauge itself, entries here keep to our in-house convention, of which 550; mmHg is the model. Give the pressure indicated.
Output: 134; mmHg
